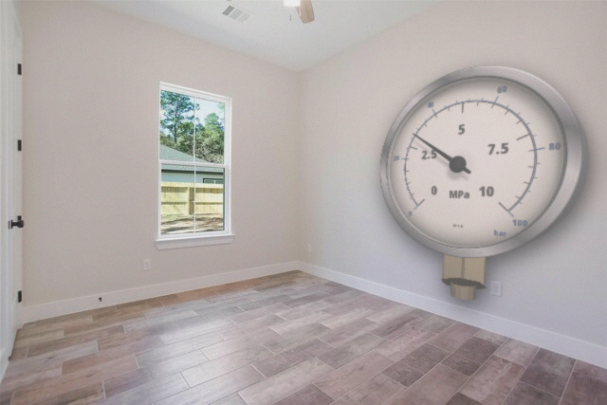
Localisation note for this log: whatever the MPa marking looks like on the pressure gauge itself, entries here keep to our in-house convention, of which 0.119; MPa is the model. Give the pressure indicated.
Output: 3; MPa
